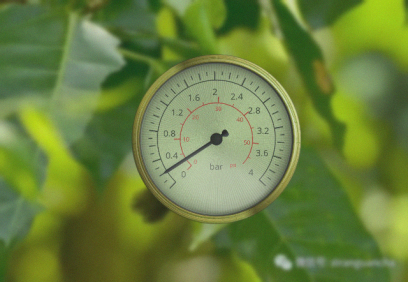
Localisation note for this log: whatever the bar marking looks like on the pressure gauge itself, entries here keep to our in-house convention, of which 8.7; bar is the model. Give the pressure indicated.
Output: 0.2; bar
